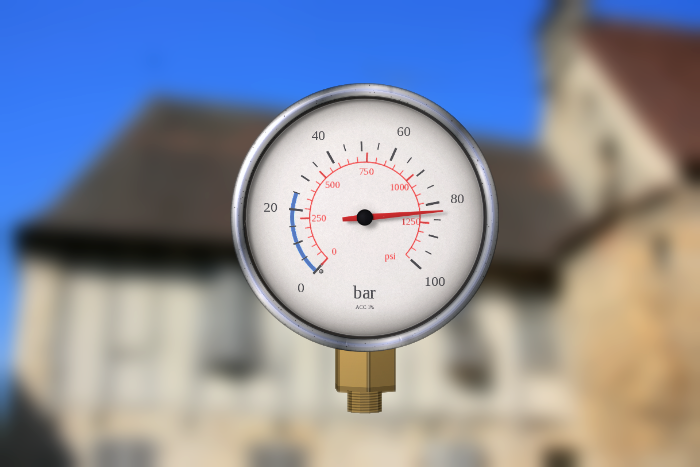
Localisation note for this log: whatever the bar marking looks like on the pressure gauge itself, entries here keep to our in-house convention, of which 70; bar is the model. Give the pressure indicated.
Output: 82.5; bar
